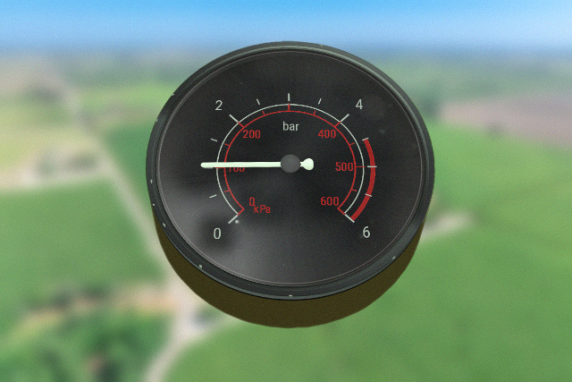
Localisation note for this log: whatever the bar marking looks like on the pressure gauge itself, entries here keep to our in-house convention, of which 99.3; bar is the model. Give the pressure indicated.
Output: 1; bar
